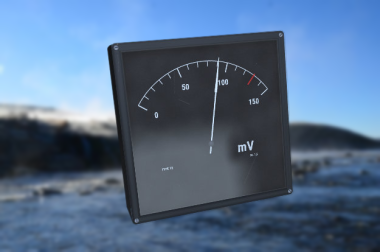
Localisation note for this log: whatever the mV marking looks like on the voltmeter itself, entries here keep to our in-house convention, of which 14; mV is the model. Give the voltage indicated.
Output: 90; mV
